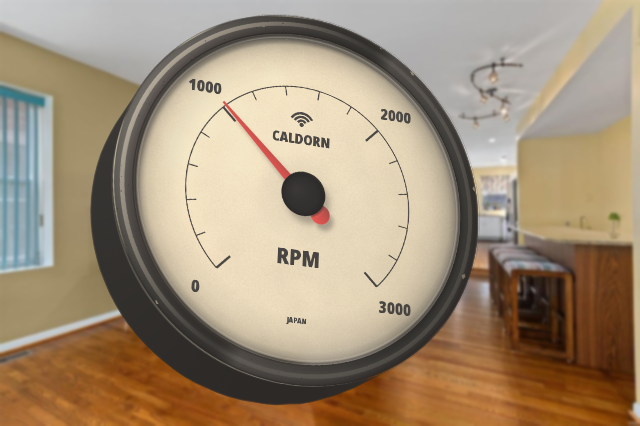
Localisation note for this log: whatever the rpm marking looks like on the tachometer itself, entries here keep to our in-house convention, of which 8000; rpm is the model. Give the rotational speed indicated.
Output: 1000; rpm
